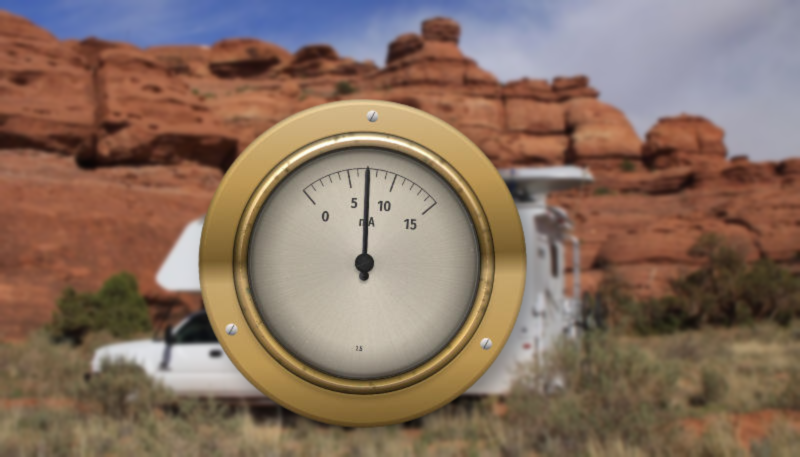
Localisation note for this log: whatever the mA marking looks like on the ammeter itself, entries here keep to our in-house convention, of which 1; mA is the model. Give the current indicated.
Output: 7; mA
